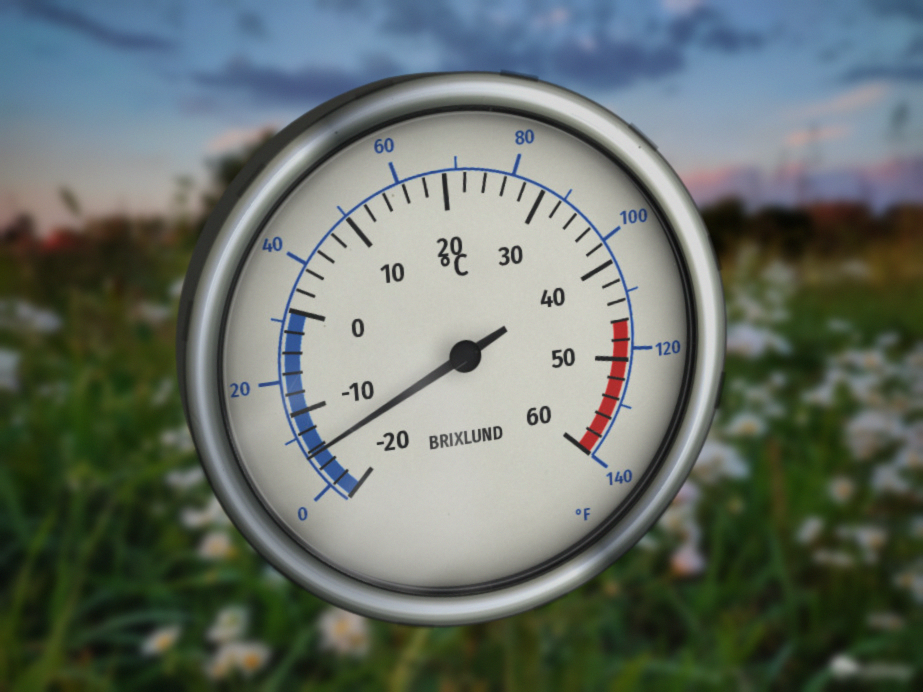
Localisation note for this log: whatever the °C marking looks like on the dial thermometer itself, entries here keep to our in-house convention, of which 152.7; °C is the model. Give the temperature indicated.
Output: -14; °C
